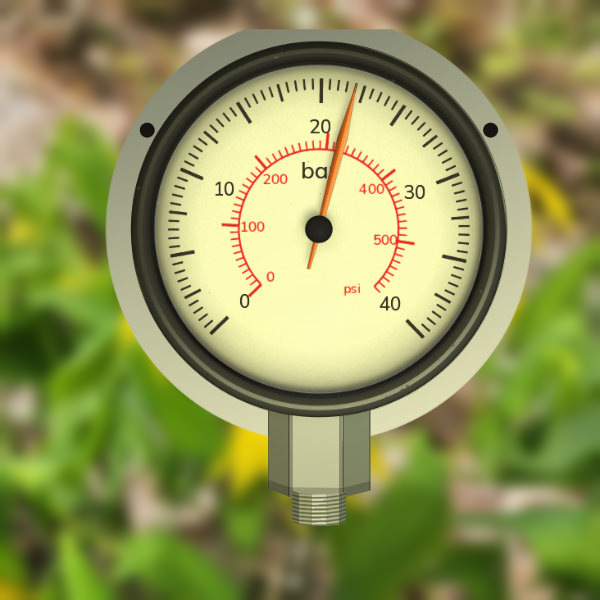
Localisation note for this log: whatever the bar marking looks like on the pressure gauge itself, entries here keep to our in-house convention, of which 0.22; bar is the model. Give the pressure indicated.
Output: 22; bar
